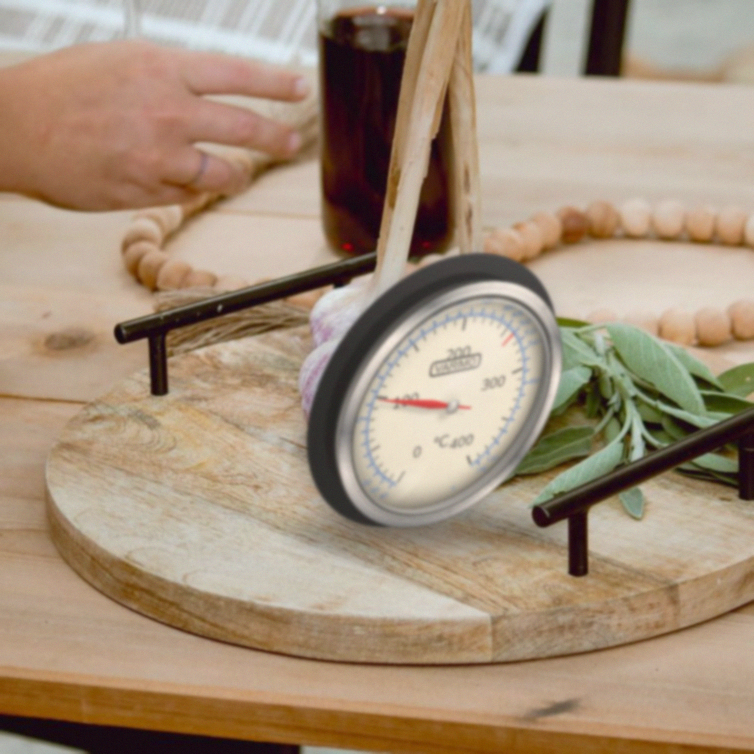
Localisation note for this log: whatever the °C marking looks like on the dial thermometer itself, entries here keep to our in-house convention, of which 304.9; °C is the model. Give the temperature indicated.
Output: 100; °C
